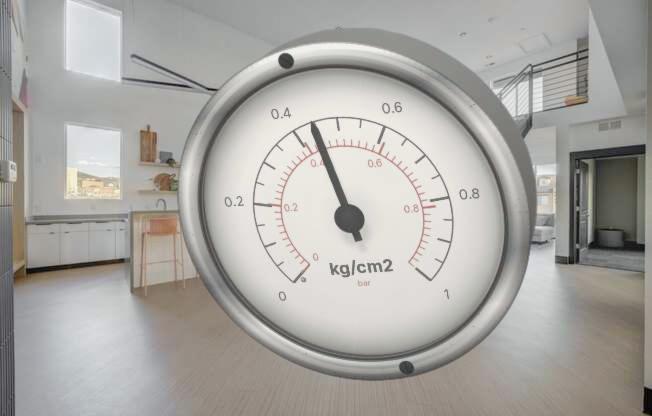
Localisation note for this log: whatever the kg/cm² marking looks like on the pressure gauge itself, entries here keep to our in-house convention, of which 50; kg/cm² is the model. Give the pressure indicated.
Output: 0.45; kg/cm²
